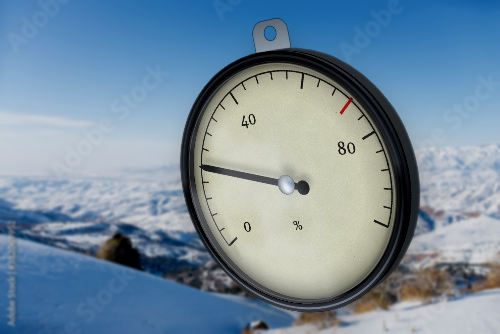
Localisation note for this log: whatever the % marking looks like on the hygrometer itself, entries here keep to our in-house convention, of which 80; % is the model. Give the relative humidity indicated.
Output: 20; %
